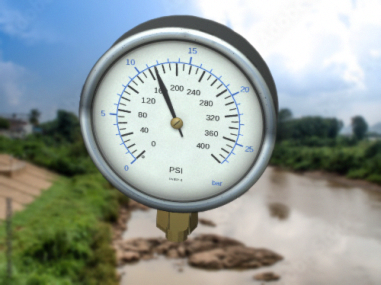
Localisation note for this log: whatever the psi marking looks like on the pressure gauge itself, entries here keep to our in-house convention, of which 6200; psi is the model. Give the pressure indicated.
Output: 170; psi
